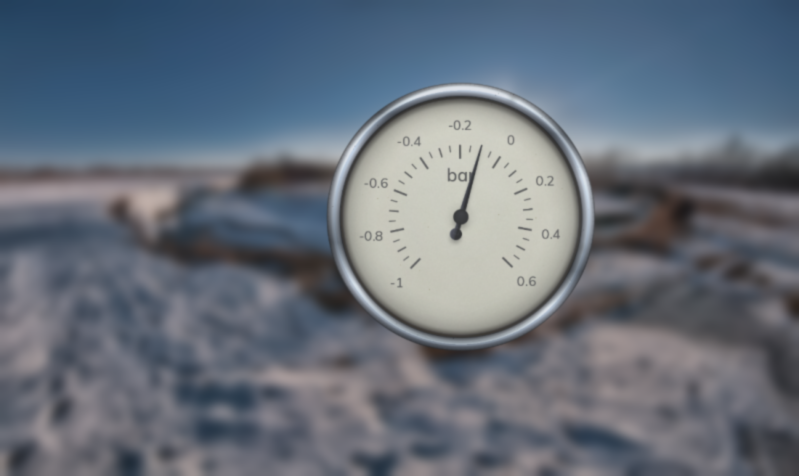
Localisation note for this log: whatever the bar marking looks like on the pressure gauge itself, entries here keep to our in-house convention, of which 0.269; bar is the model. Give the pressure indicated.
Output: -0.1; bar
